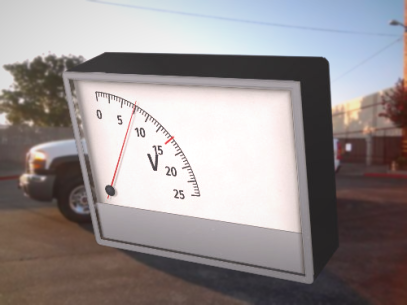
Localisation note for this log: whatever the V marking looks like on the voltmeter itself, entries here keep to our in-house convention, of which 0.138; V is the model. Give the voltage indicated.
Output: 7.5; V
